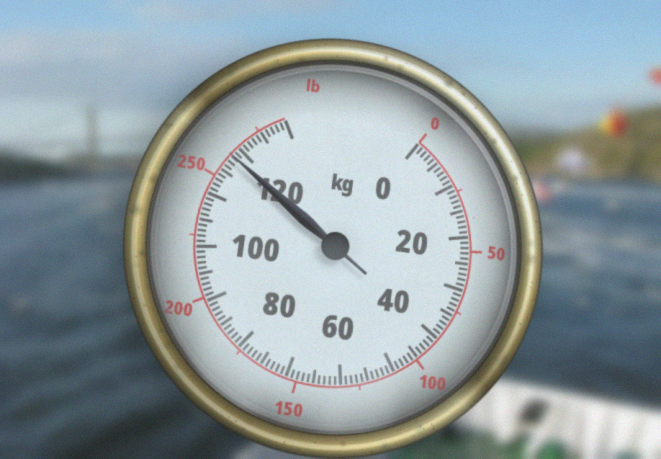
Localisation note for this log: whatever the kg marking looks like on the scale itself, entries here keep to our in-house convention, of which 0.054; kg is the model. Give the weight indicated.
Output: 118; kg
